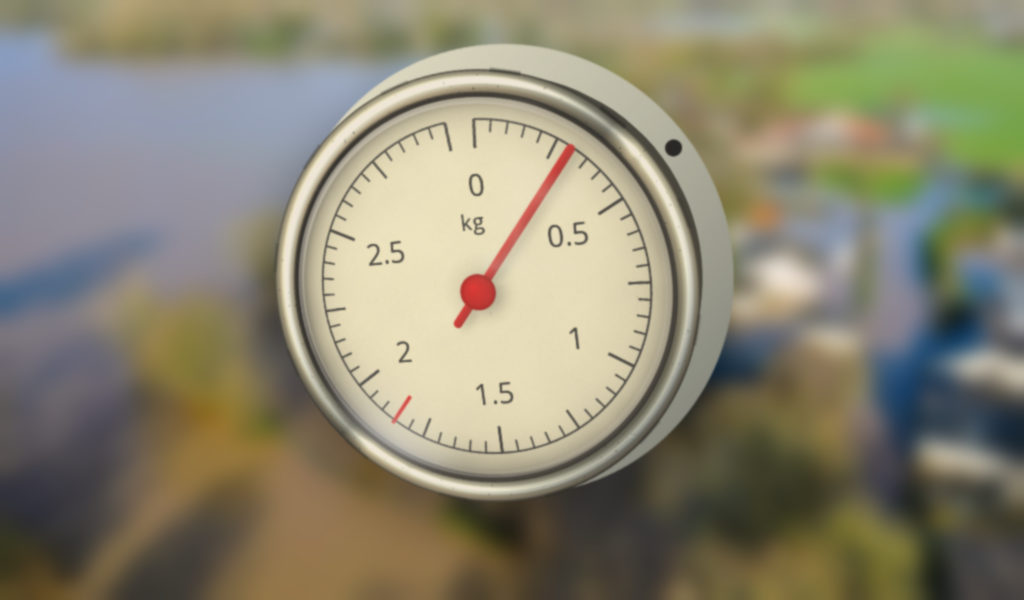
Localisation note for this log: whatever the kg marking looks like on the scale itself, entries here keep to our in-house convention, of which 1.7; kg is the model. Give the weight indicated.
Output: 0.3; kg
